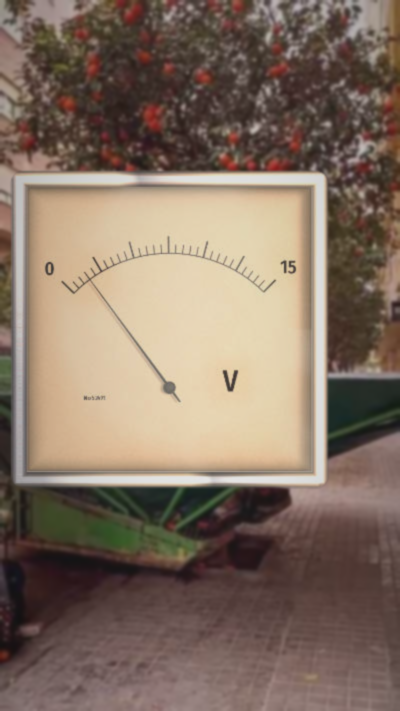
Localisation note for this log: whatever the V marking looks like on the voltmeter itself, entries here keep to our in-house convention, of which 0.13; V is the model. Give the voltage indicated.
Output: 1.5; V
